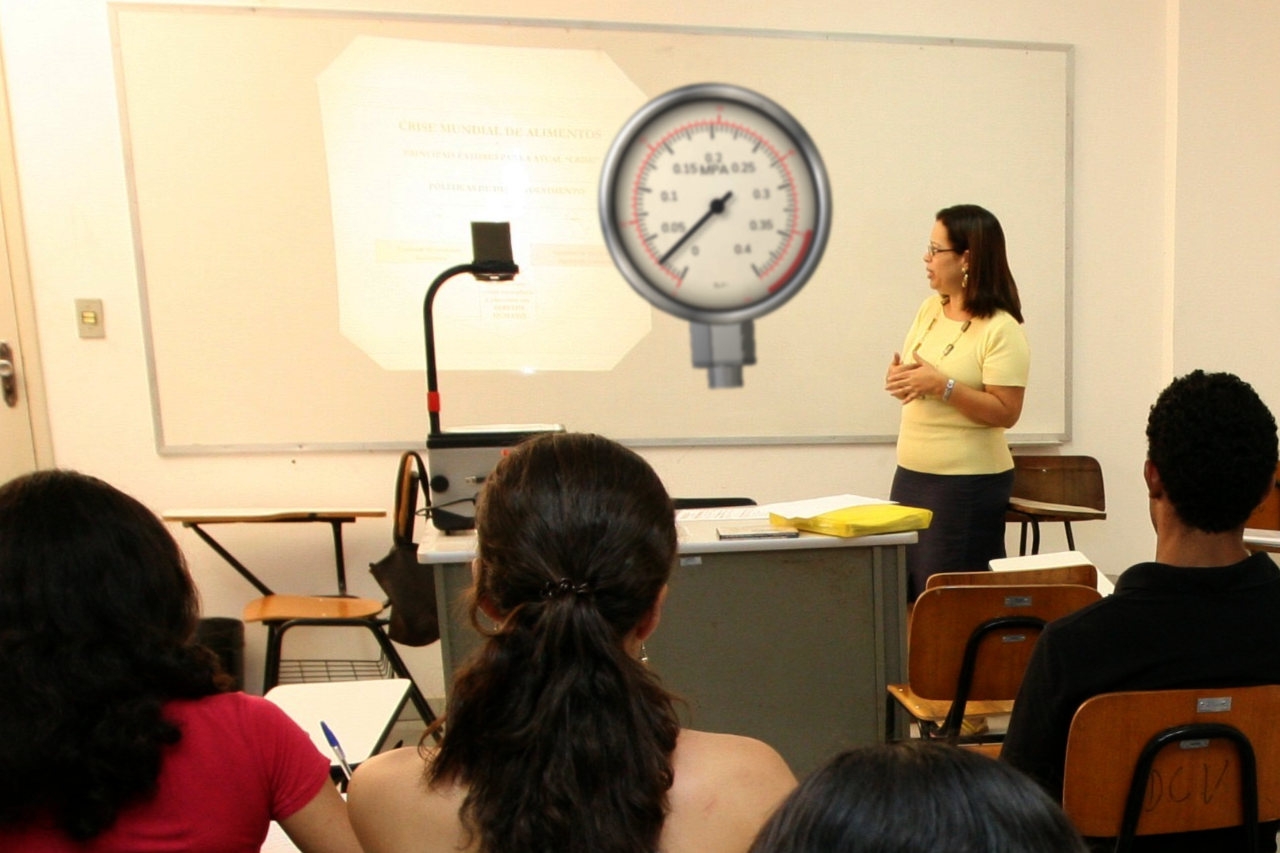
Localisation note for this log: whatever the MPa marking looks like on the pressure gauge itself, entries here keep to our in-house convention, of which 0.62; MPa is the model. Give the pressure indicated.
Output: 0.025; MPa
